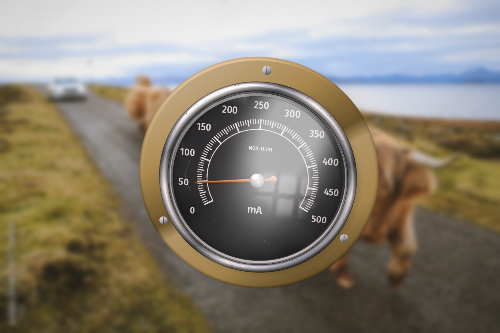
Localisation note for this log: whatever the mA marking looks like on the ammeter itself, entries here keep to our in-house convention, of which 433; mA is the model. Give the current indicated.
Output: 50; mA
